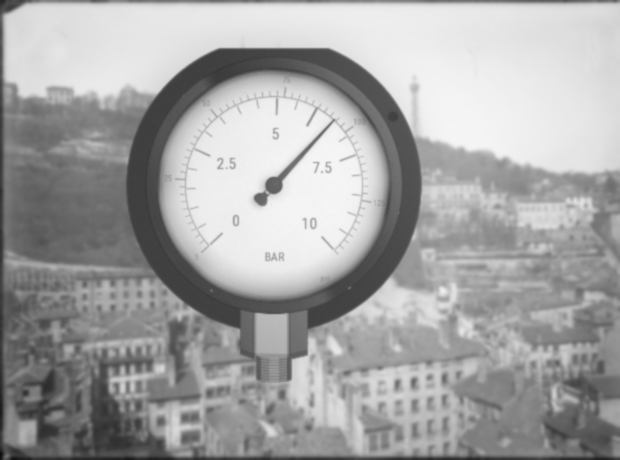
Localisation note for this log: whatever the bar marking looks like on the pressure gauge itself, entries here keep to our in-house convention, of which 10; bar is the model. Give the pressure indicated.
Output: 6.5; bar
